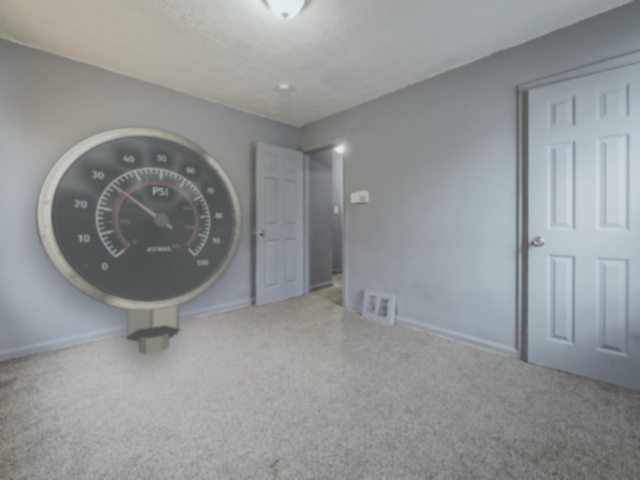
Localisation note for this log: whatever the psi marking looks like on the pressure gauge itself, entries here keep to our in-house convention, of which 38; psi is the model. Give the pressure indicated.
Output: 30; psi
